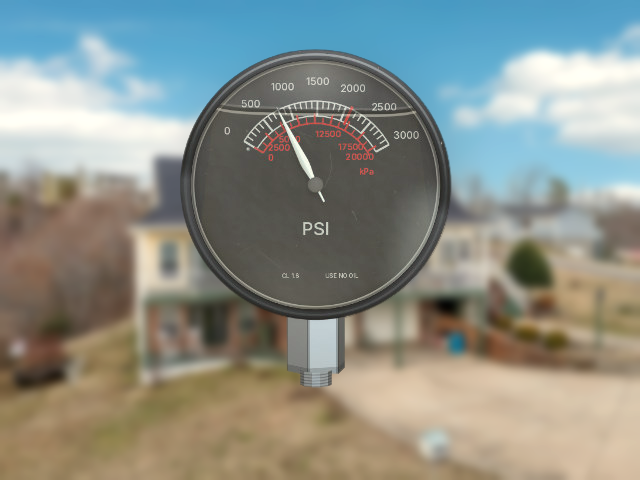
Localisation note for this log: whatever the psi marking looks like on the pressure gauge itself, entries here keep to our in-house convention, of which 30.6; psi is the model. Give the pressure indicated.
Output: 800; psi
